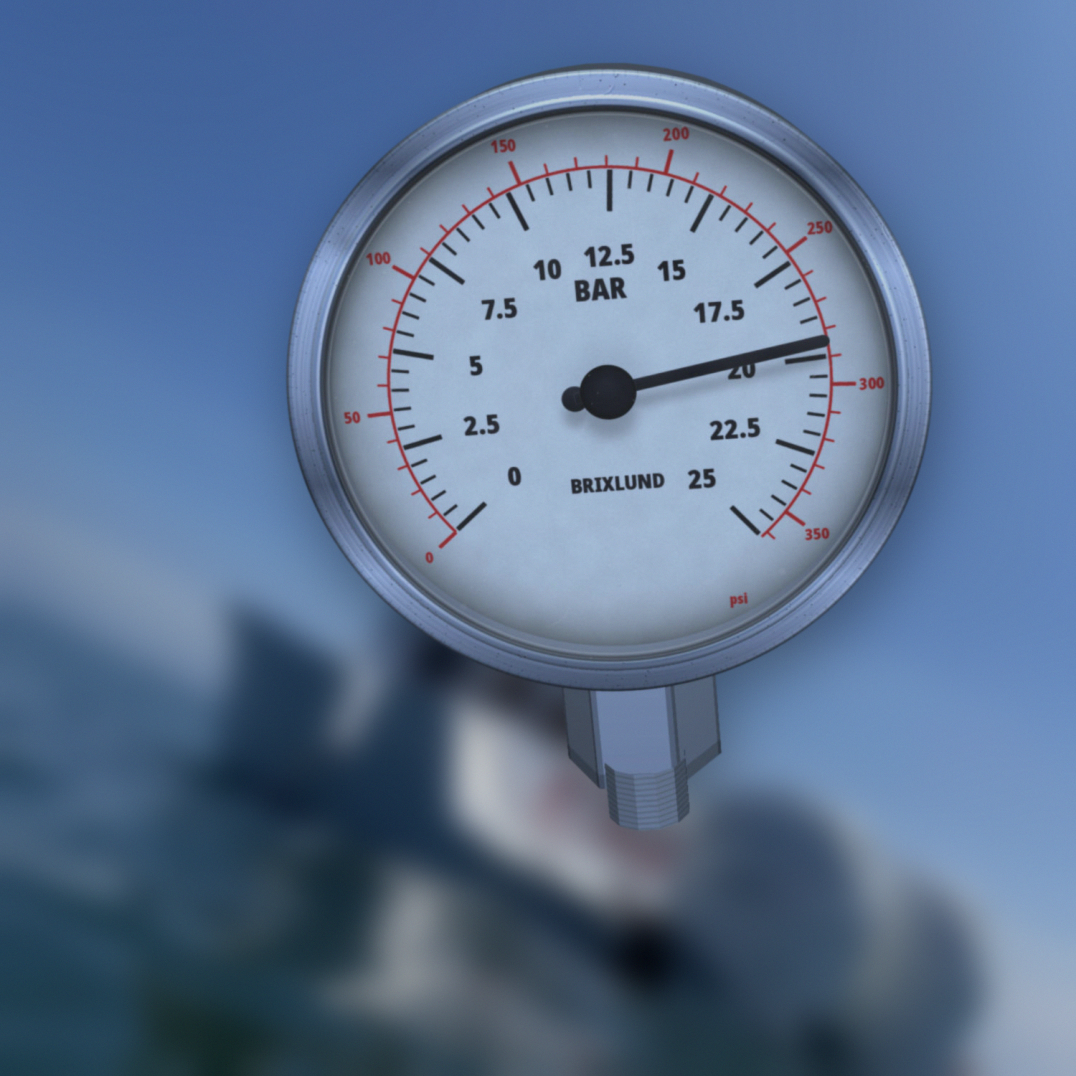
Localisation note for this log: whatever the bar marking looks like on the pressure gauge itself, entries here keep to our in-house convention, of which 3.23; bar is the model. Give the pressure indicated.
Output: 19.5; bar
